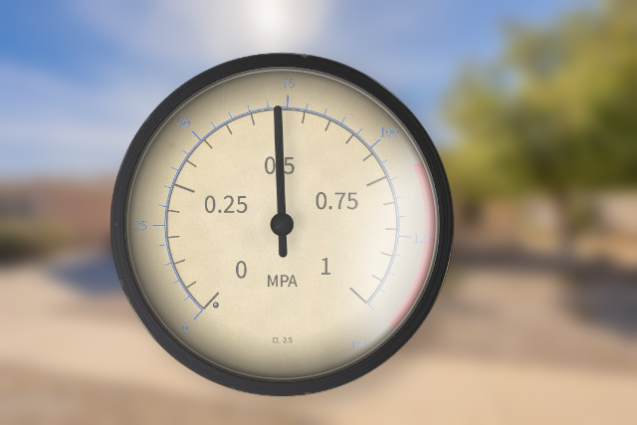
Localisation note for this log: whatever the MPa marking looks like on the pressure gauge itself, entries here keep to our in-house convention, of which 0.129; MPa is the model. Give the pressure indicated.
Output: 0.5; MPa
